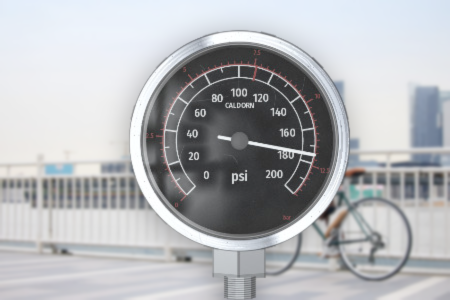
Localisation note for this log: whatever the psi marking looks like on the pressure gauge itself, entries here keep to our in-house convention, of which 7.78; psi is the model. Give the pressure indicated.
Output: 175; psi
